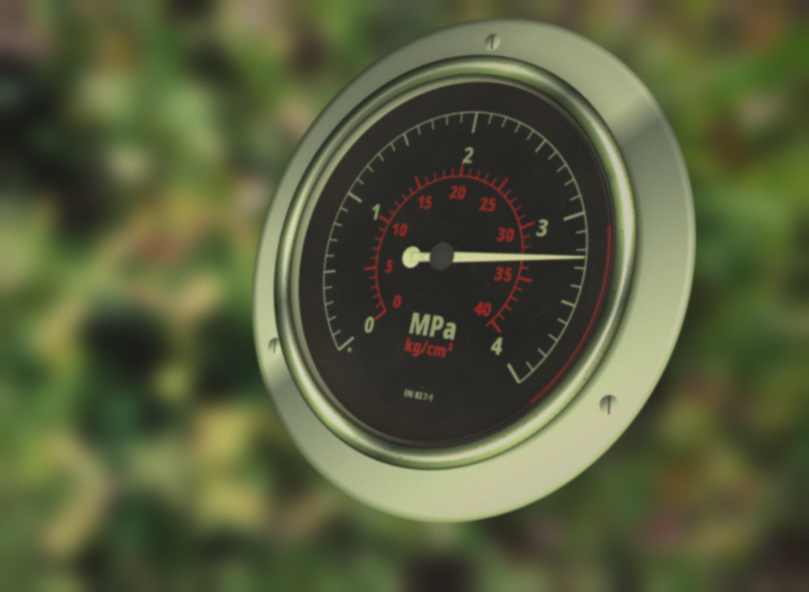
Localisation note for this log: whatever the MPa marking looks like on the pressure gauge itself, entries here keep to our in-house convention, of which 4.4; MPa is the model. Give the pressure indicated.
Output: 3.25; MPa
